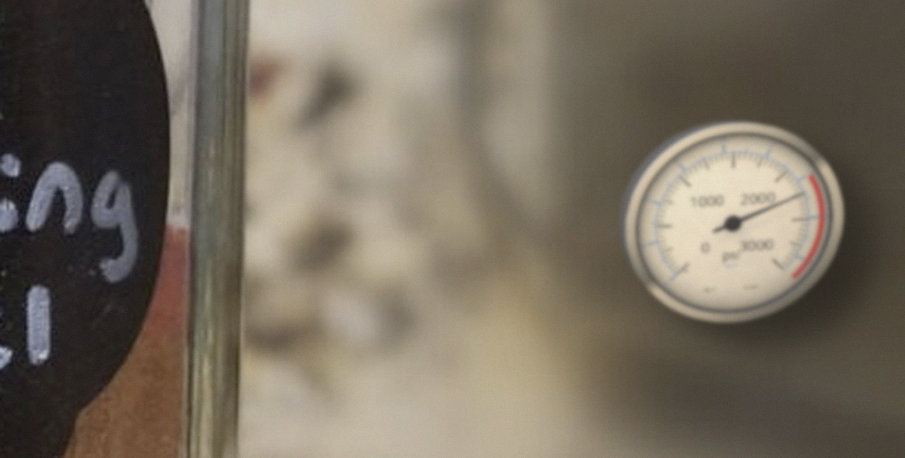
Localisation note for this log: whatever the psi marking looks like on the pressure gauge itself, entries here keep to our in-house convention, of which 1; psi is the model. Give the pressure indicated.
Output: 2250; psi
